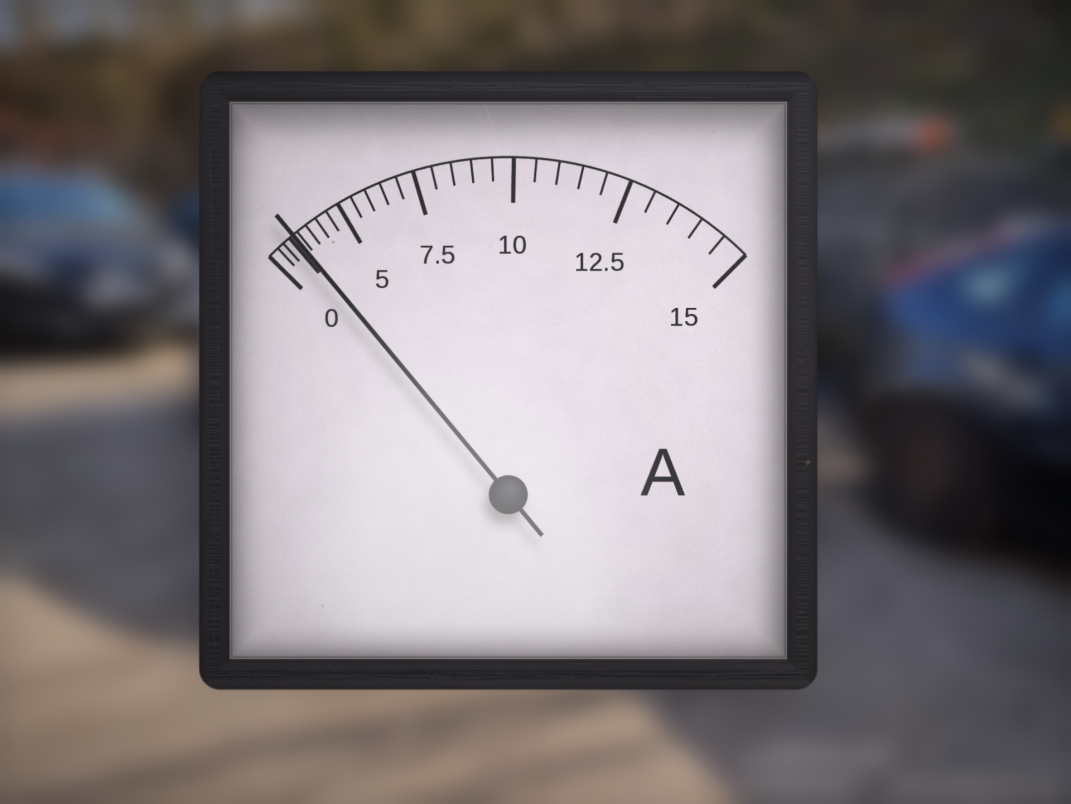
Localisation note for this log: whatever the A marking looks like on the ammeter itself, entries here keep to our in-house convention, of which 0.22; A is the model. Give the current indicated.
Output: 2.75; A
